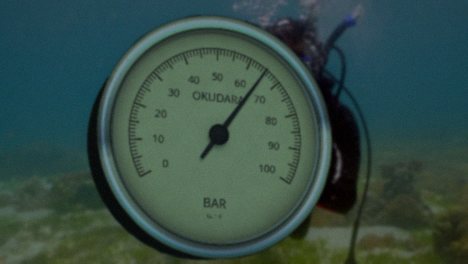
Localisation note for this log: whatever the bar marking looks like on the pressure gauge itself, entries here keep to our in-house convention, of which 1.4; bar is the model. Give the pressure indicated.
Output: 65; bar
